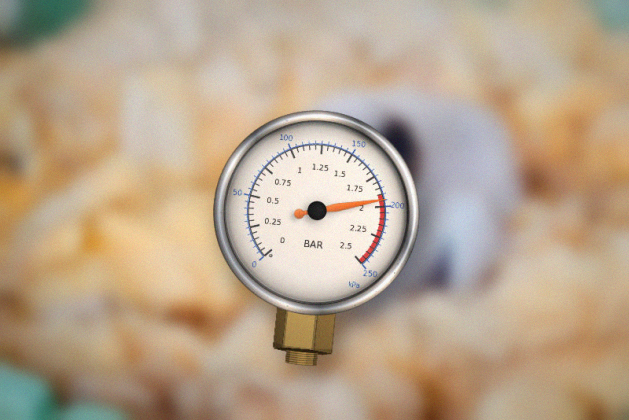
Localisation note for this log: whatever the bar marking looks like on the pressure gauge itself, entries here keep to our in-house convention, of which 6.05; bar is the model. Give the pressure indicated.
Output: 1.95; bar
